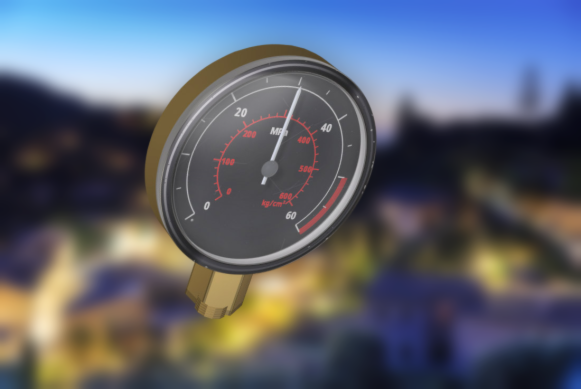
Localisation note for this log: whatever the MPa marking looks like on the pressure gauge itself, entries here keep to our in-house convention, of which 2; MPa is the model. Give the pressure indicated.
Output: 30; MPa
